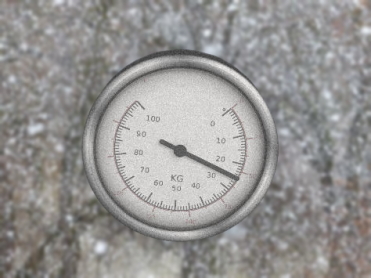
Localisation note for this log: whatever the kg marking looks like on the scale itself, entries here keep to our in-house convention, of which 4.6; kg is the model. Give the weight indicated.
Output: 25; kg
